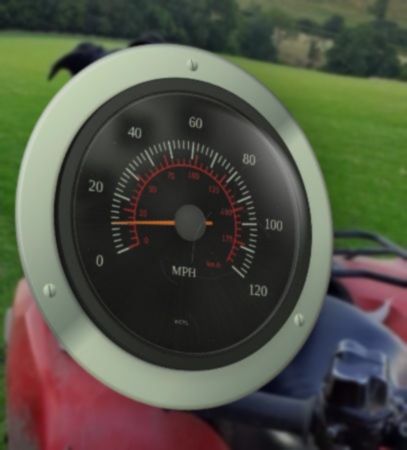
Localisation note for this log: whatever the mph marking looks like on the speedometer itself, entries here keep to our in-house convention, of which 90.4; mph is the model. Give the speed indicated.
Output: 10; mph
